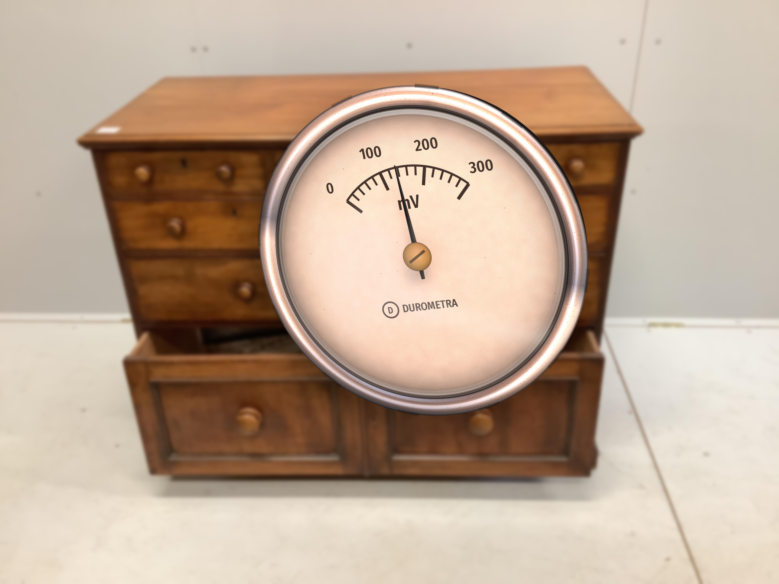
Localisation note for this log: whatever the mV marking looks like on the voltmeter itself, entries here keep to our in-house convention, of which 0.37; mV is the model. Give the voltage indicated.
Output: 140; mV
